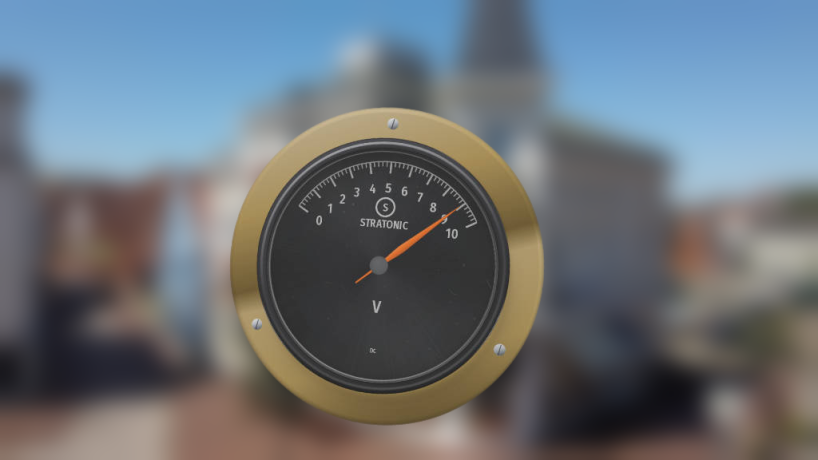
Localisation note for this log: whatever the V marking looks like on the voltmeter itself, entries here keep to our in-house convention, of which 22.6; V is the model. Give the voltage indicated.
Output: 9; V
